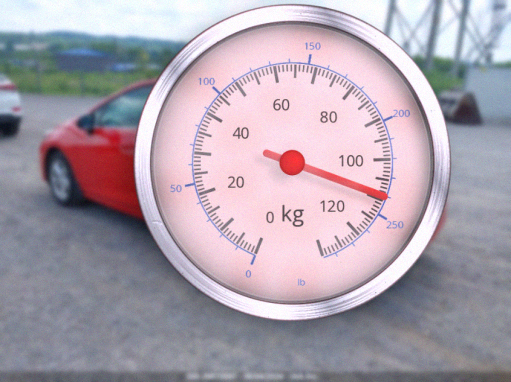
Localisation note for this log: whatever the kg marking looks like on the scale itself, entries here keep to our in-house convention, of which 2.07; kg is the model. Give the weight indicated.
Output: 109; kg
